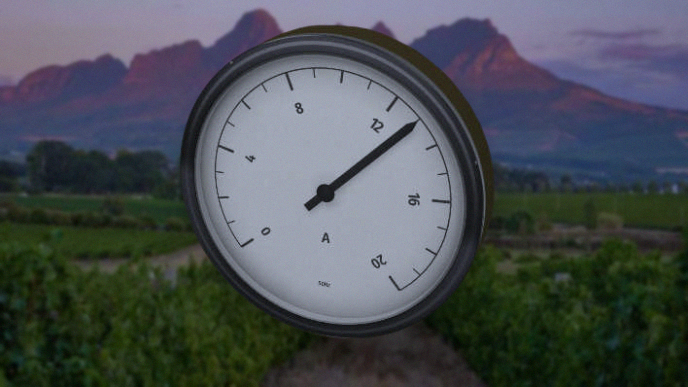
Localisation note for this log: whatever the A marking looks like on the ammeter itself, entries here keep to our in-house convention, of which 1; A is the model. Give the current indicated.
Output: 13; A
